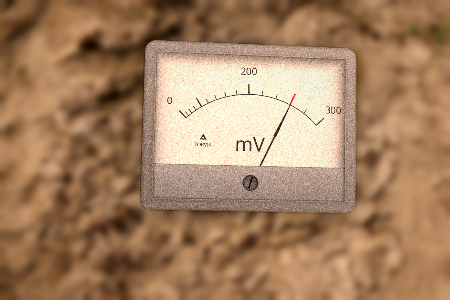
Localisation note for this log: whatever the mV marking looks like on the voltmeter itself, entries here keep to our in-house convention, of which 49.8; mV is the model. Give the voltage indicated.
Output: 260; mV
